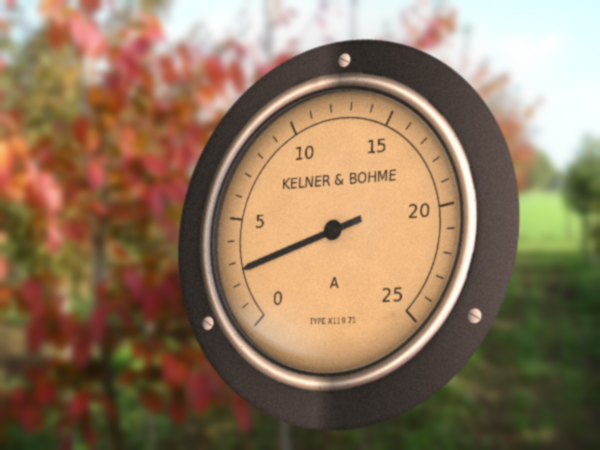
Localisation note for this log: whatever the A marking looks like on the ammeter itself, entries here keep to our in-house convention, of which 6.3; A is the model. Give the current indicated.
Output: 2.5; A
